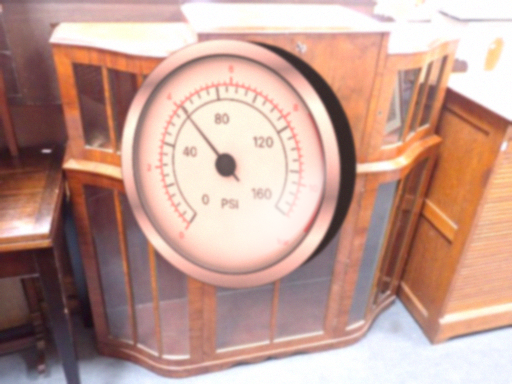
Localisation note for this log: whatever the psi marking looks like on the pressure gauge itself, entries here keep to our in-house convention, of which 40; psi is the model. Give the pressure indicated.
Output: 60; psi
